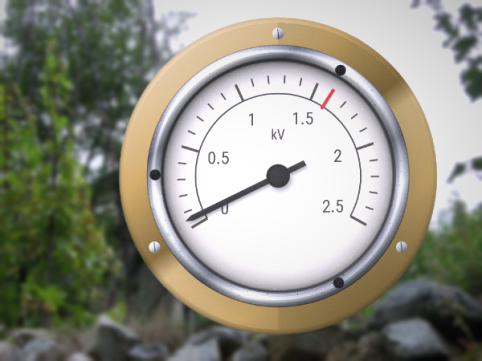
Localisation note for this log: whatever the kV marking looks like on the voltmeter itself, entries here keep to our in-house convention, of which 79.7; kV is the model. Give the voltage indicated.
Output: 0.05; kV
